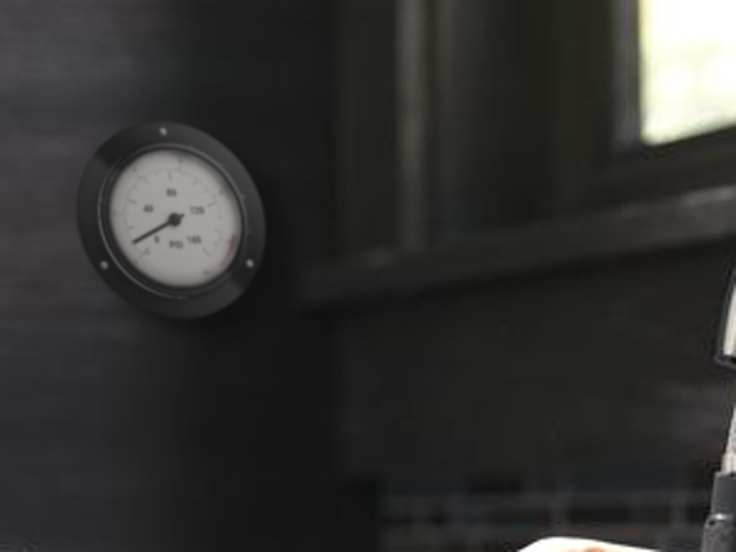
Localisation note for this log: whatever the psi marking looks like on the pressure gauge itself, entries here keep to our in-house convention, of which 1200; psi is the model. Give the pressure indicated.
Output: 10; psi
